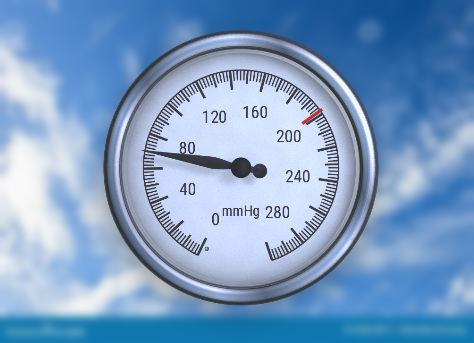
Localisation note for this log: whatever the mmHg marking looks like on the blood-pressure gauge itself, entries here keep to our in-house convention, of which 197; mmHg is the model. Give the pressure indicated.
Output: 70; mmHg
